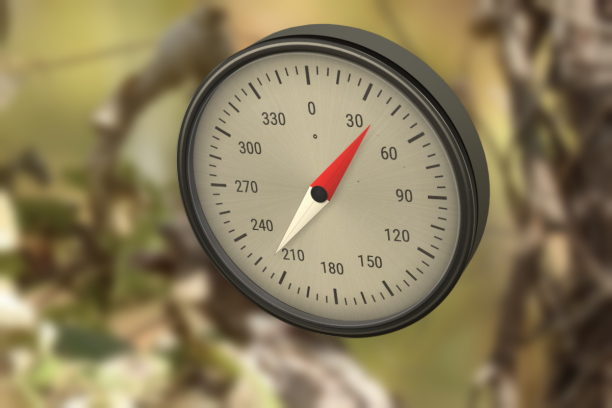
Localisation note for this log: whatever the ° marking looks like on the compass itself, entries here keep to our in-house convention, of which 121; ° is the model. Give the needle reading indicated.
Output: 40; °
